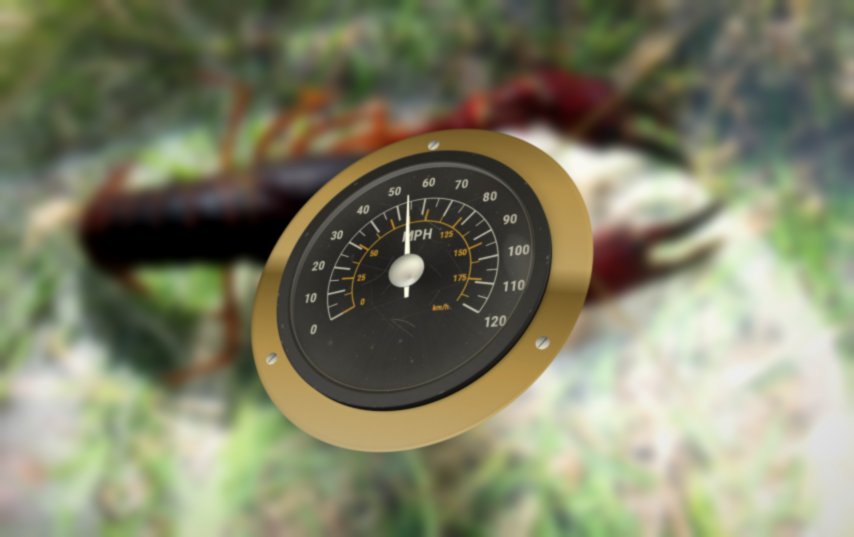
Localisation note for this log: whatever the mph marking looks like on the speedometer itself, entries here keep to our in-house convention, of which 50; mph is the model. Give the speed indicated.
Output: 55; mph
